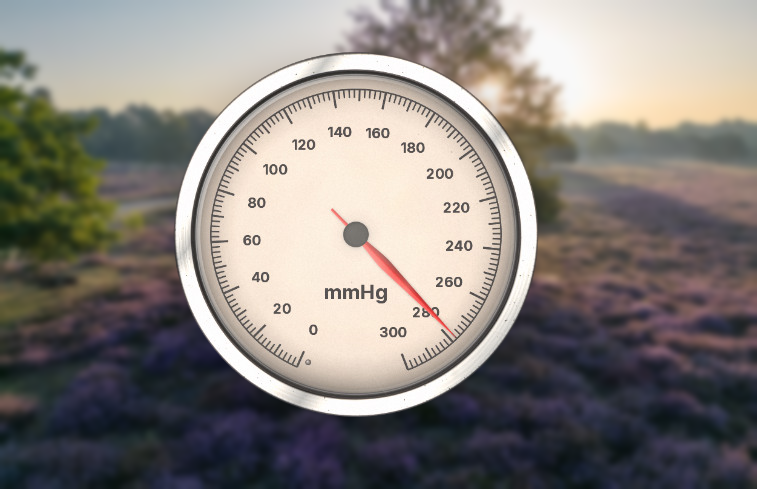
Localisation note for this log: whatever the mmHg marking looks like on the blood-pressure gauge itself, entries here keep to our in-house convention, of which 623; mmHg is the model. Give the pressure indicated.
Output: 278; mmHg
